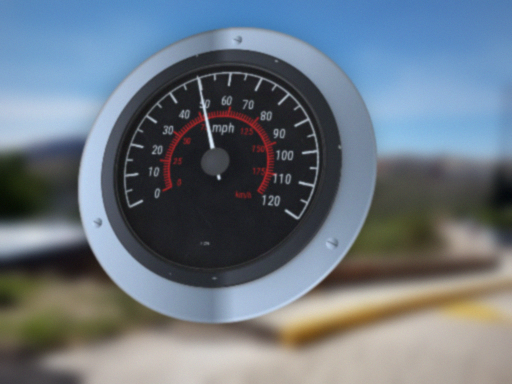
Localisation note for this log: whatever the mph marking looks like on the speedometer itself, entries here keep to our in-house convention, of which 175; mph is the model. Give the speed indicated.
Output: 50; mph
